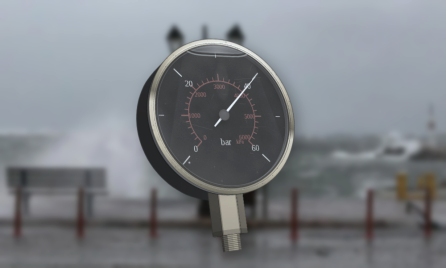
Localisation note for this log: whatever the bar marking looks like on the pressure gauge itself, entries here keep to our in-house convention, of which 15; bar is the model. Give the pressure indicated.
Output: 40; bar
